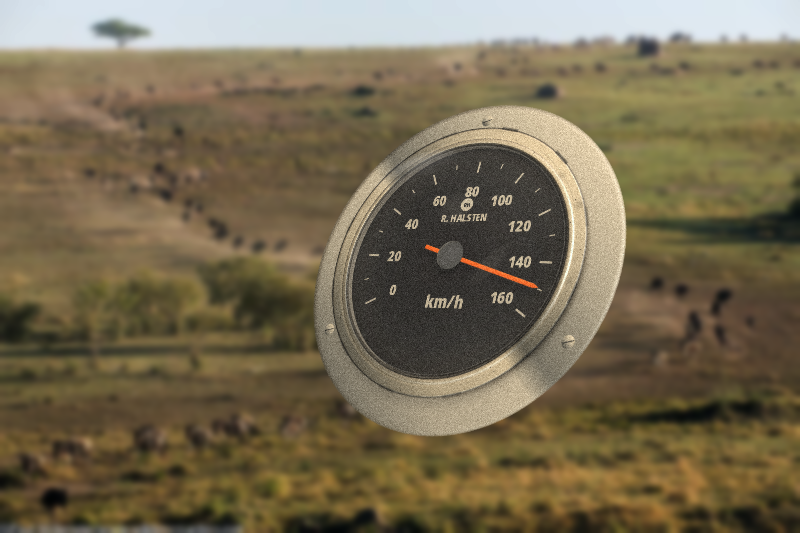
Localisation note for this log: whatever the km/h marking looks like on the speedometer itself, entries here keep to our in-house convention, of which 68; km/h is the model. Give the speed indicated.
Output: 150; km/h
